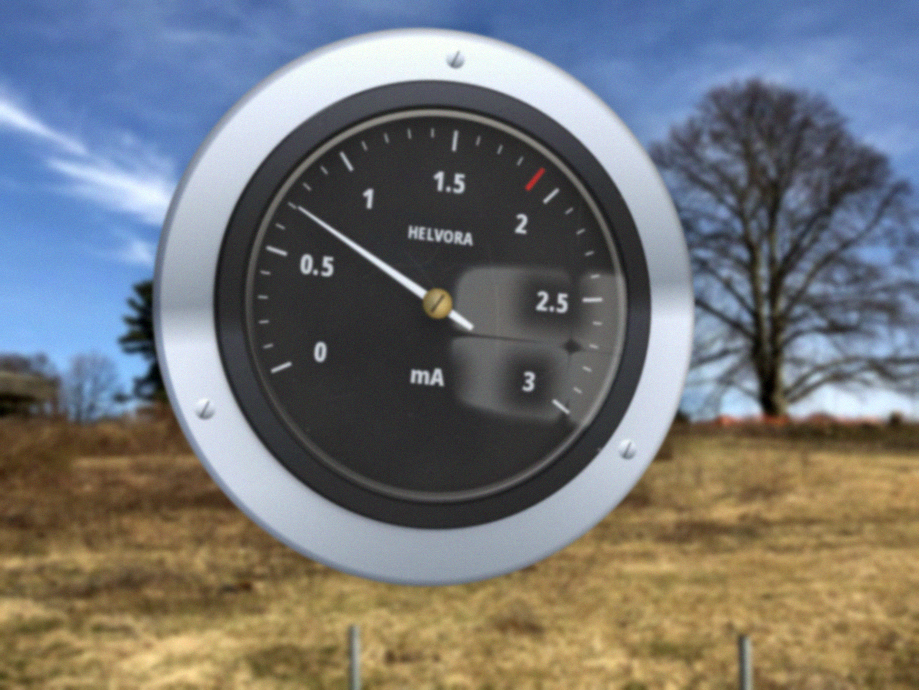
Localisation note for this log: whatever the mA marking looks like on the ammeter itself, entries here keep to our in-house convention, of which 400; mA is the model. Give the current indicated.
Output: 0.7; mA
